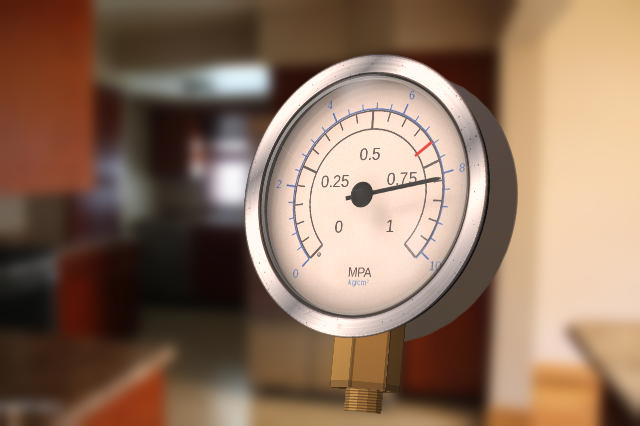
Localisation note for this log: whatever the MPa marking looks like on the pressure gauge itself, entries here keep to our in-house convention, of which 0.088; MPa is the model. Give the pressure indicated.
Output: 0.8; MPa
